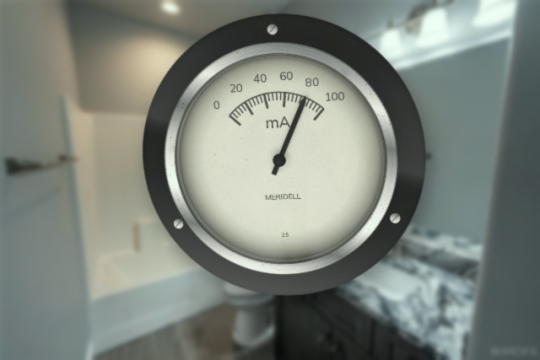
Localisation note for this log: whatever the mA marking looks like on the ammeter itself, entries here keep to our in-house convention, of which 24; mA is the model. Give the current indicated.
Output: 80; mA
